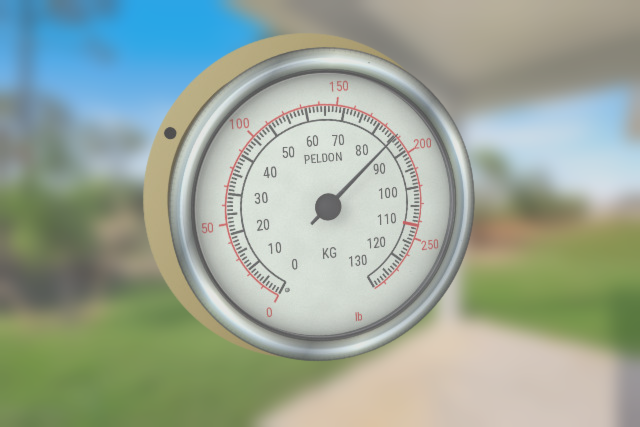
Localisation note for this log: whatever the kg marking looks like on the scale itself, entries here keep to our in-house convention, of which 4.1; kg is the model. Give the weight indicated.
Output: 85; kg
